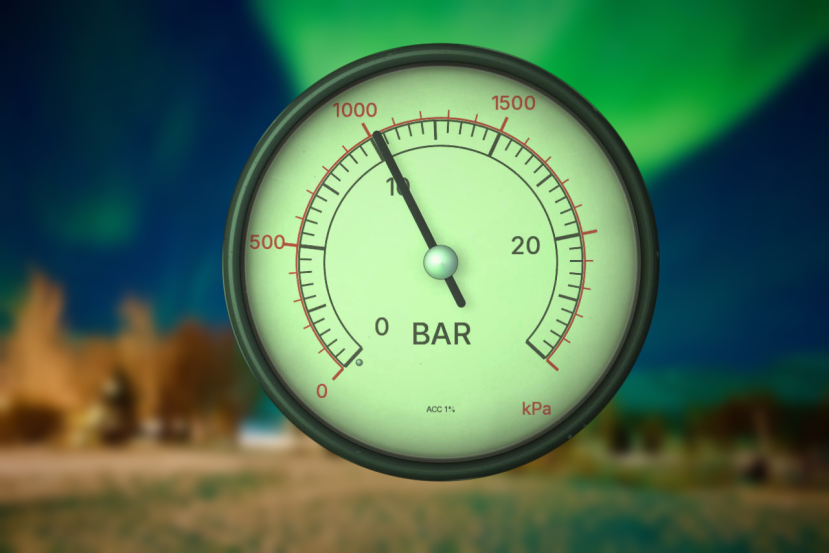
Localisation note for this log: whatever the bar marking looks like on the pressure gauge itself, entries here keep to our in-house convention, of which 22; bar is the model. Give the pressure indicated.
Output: 10.25; bar
